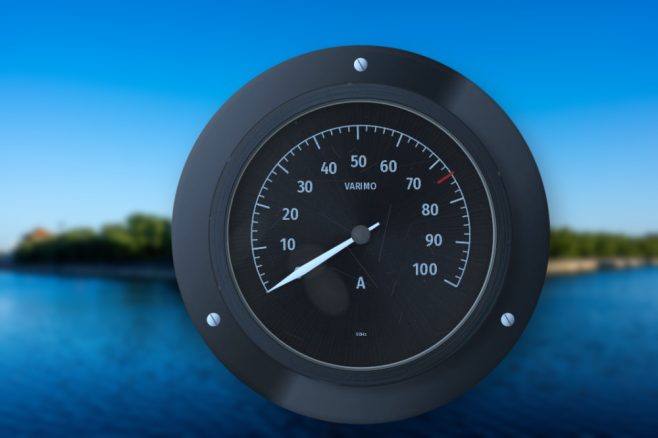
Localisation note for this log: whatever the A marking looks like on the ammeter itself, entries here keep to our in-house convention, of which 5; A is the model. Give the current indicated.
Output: 0; A
